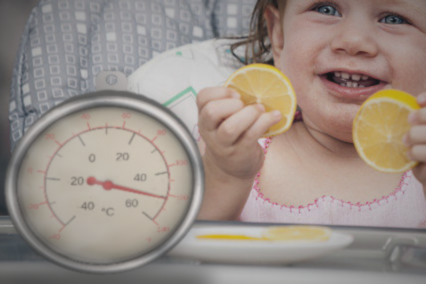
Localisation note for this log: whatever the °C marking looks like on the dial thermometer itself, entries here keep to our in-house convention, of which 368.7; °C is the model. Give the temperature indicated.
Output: 50; °C
